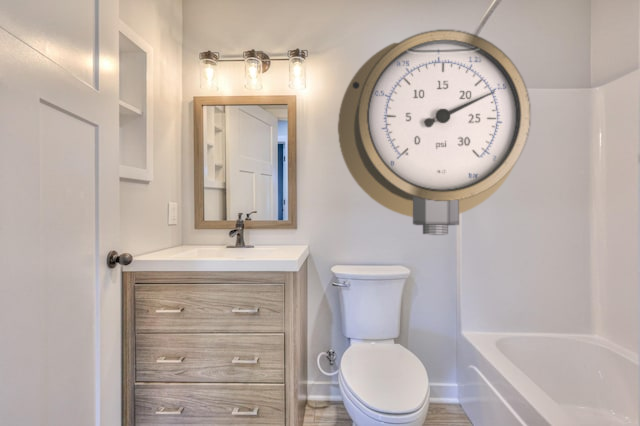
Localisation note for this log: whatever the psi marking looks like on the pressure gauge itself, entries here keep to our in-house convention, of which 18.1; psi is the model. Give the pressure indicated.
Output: 22; psi
